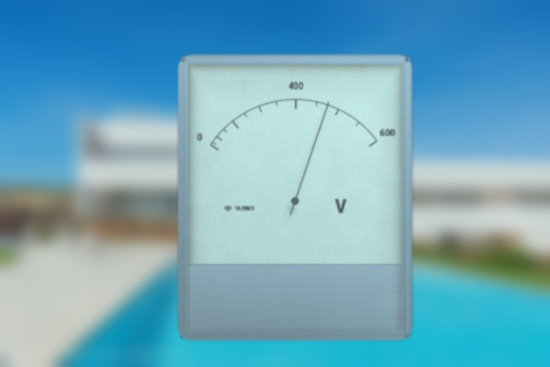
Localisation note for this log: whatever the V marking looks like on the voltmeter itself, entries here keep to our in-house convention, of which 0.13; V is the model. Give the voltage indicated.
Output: 475; V
